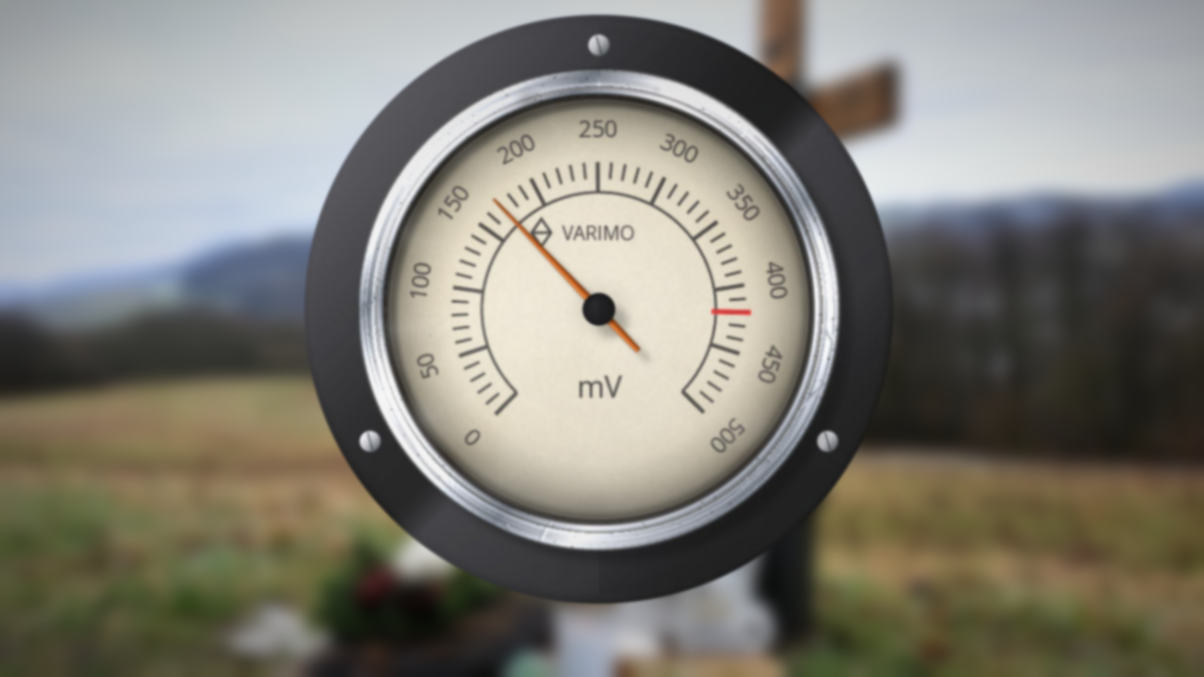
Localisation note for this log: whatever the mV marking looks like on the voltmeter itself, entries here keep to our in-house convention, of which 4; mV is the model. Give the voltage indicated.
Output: 170; mV
